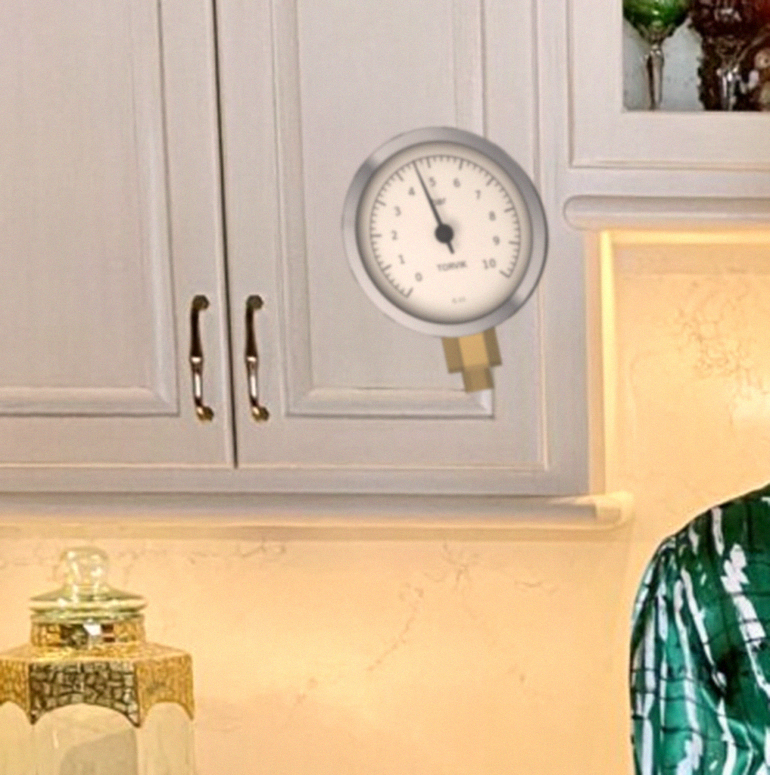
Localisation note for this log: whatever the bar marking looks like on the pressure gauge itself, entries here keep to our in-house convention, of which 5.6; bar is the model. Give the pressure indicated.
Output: 4.6; bar
